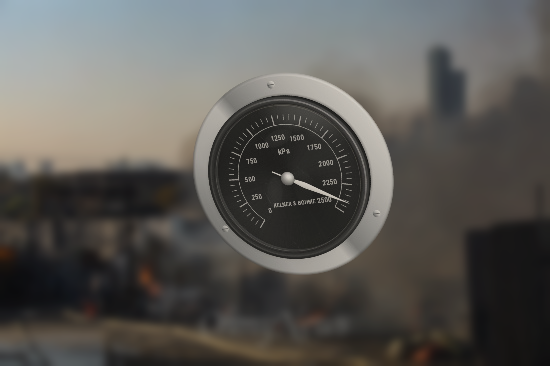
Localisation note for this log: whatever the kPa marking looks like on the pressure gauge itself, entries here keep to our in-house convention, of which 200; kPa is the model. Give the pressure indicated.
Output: 2400; kPa
